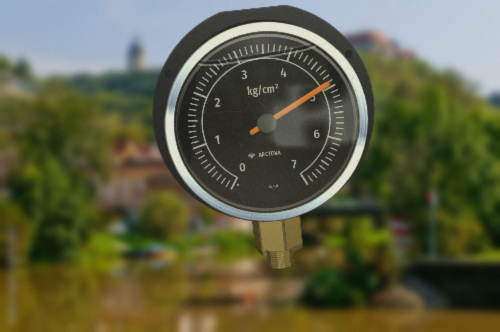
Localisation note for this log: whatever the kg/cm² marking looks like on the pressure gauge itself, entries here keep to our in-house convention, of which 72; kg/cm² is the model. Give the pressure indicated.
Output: 4.9; kg/cm²
